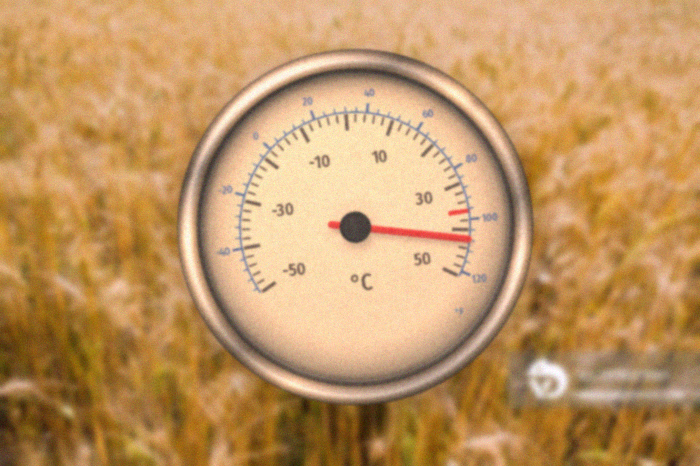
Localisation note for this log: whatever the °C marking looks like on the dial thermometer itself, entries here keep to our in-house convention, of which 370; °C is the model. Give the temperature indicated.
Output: 42; °C
